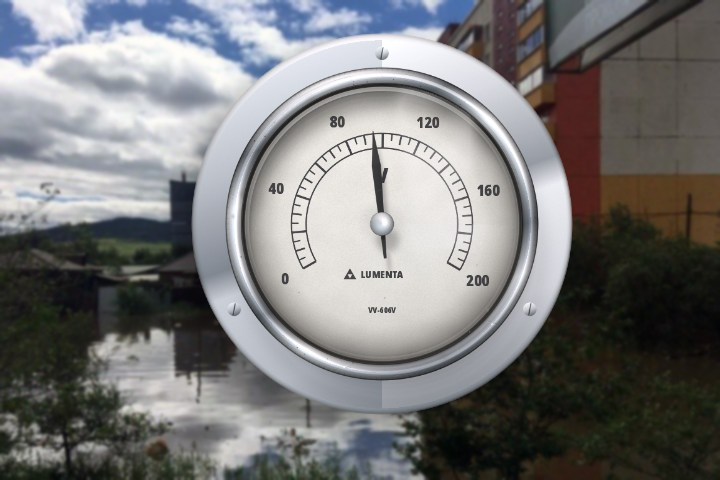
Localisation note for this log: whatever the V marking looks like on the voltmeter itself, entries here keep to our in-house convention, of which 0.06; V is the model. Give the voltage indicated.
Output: 95; V
